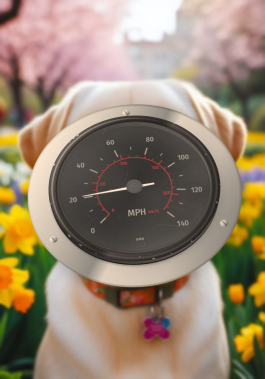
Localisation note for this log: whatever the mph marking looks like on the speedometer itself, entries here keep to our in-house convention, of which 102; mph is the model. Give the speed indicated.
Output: 20; mph
